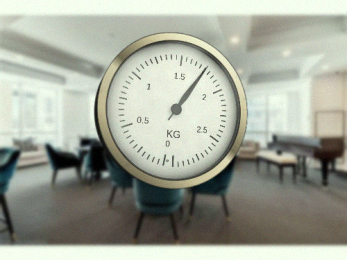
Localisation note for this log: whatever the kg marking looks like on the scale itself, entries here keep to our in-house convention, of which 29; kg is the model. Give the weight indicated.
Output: 1.75; kg
